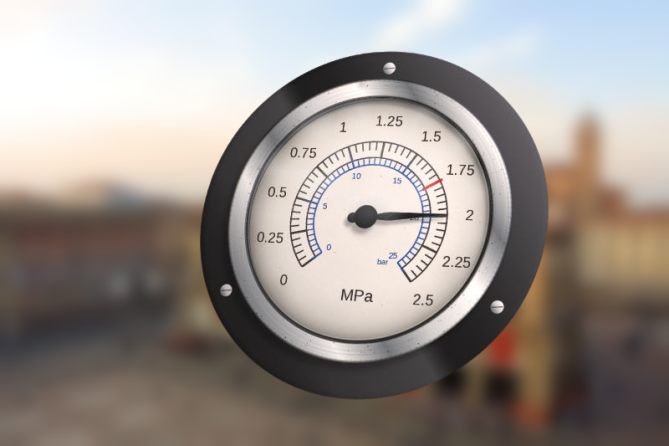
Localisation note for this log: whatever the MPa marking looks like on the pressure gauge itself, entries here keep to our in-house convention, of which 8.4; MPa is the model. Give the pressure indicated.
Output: 2; MPa
